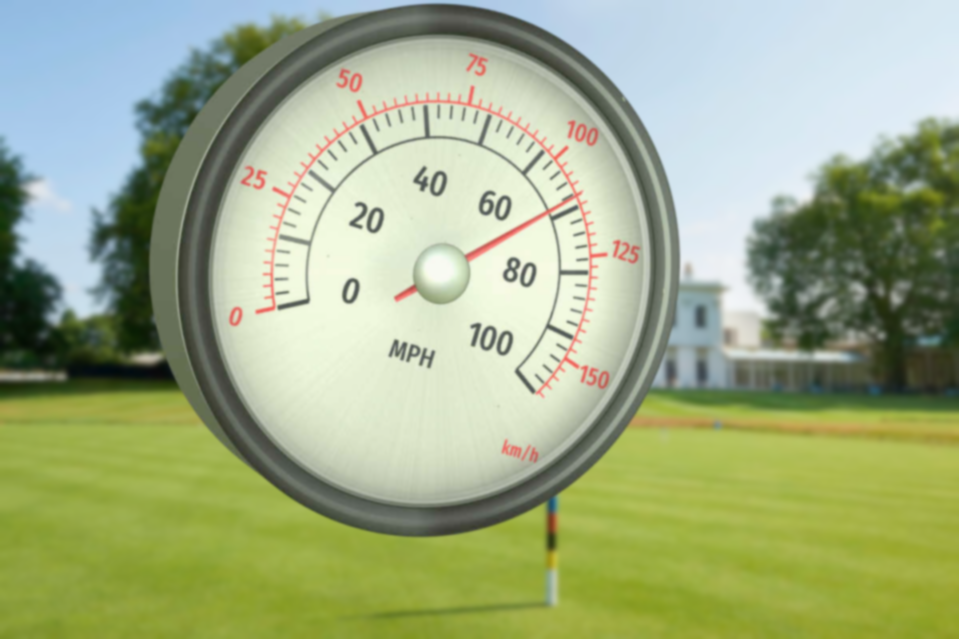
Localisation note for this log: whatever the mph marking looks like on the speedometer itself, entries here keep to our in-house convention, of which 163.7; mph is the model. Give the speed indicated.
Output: 68; mph
